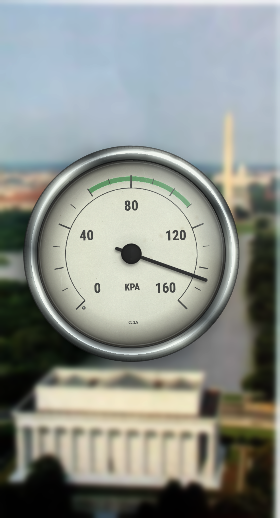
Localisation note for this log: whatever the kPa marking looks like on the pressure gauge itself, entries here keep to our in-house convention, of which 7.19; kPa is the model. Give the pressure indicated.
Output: 145; kPa
